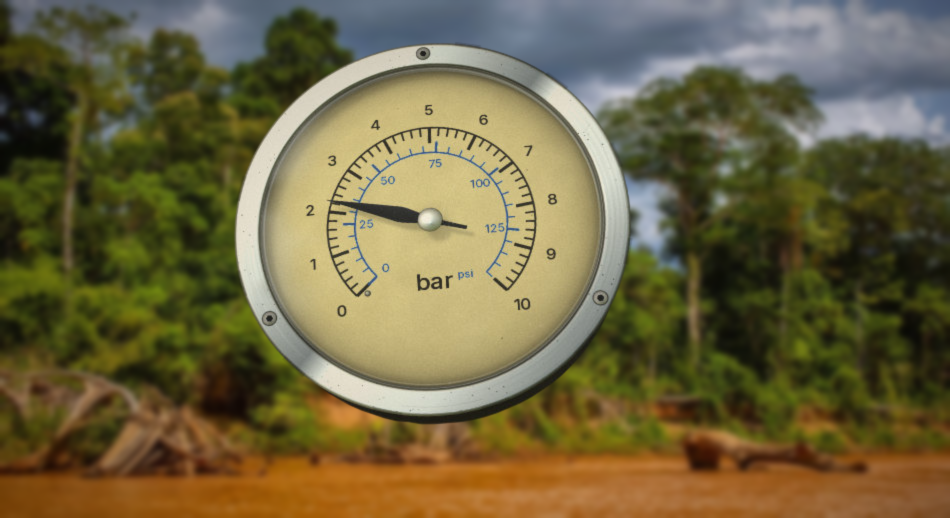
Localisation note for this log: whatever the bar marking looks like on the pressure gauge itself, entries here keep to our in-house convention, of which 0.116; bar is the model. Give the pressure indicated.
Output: 2.2; bar
